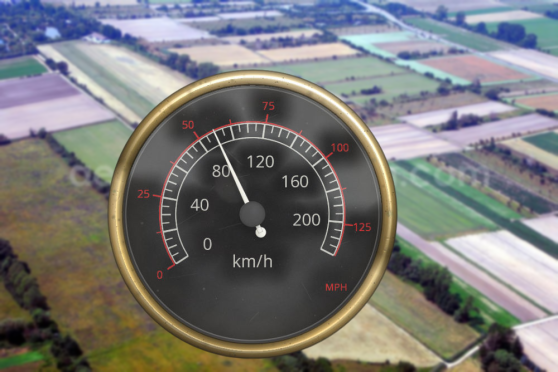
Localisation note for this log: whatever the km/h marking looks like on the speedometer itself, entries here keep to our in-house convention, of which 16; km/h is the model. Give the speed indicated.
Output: 90; km/h
